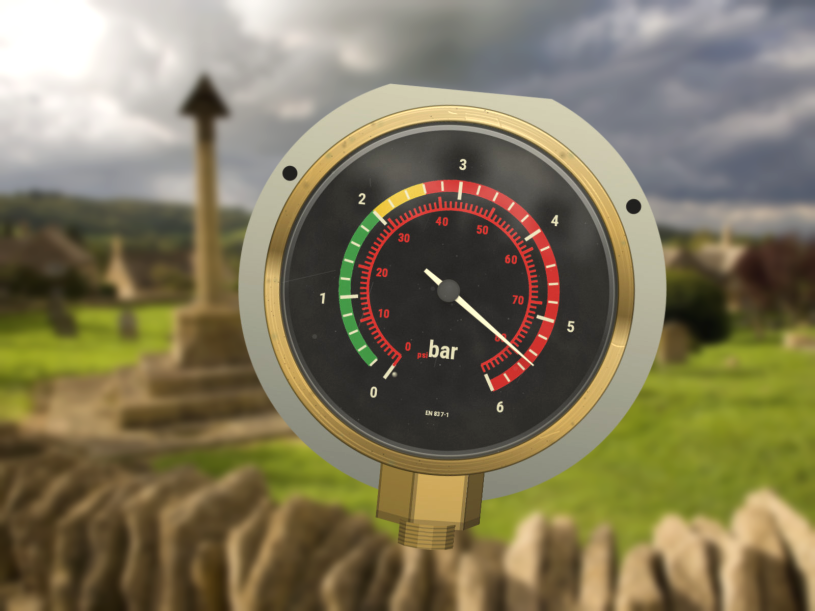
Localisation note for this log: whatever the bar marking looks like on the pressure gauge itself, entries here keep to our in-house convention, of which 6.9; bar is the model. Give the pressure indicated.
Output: 5.5; bar
